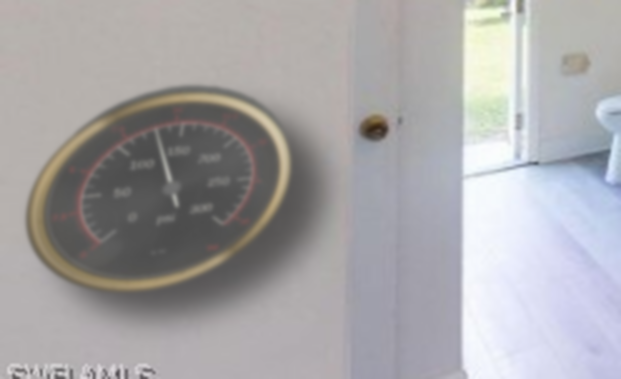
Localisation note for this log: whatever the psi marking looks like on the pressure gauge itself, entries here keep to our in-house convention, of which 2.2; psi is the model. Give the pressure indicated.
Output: 130; psi
